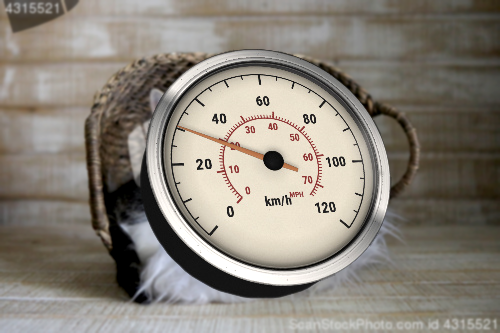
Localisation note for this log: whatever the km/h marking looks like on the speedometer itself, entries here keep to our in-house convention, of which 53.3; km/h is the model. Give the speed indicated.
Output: 30; km/h
